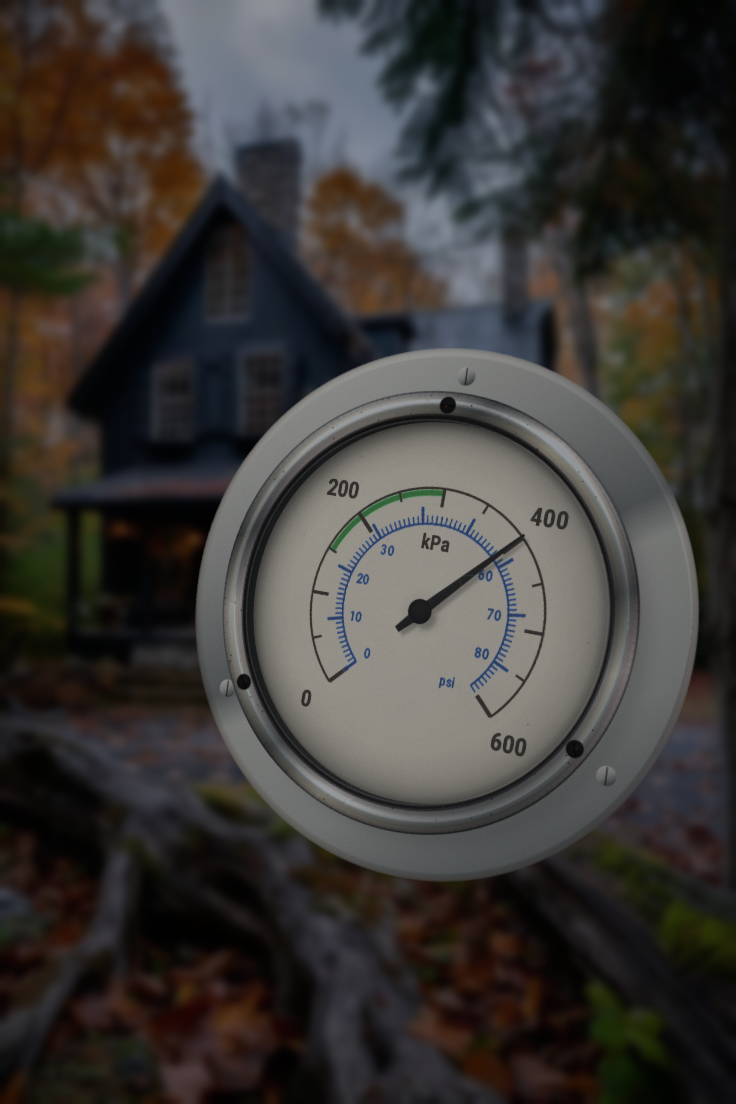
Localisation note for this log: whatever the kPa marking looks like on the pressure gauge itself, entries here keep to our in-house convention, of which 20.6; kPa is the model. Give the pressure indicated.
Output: 400; kPa
